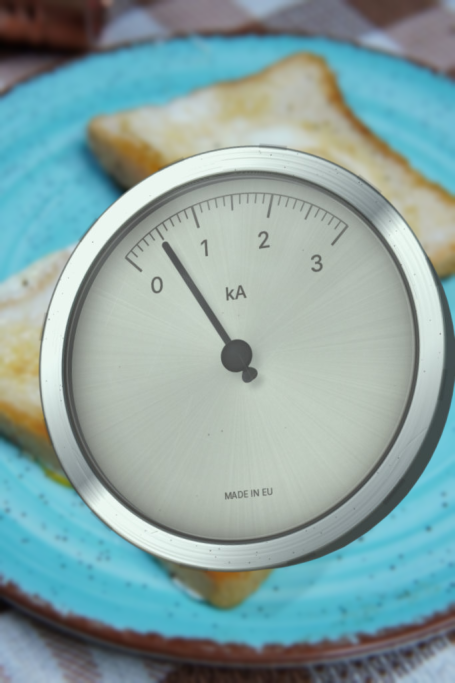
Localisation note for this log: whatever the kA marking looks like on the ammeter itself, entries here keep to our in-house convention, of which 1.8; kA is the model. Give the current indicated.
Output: 0.5; kA
